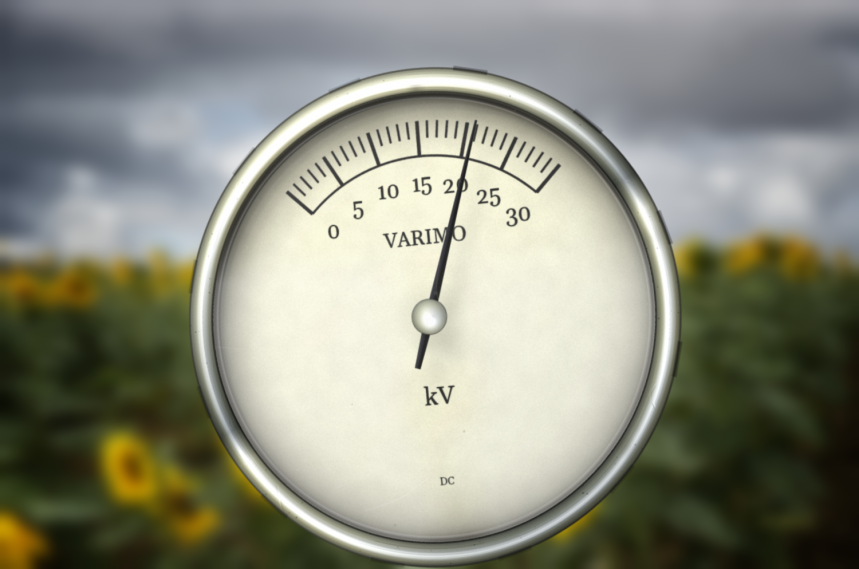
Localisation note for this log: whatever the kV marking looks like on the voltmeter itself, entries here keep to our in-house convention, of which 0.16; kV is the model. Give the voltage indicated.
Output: 21; kV
